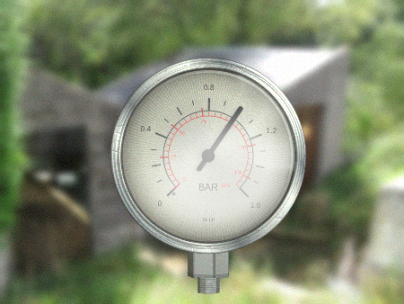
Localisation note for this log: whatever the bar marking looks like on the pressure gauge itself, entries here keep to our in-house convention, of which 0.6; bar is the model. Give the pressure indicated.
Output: 1; bar
